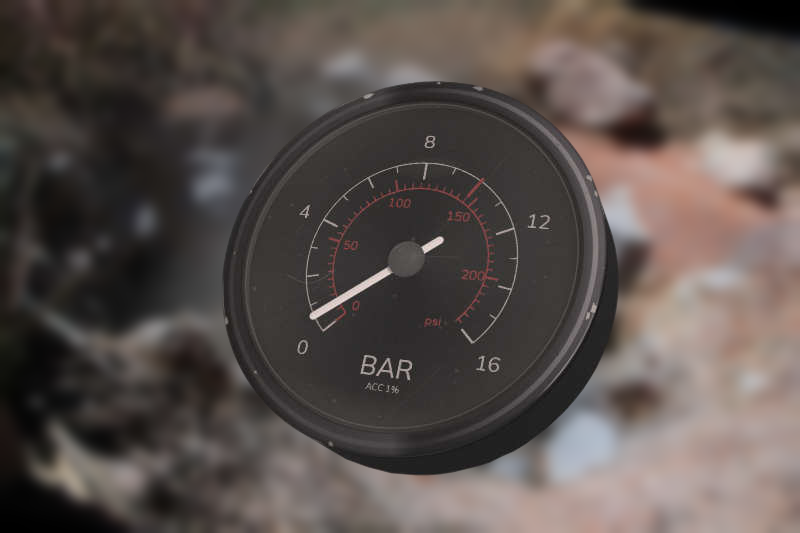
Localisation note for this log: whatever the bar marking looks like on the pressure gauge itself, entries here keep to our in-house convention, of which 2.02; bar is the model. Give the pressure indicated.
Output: 0.5; bar
